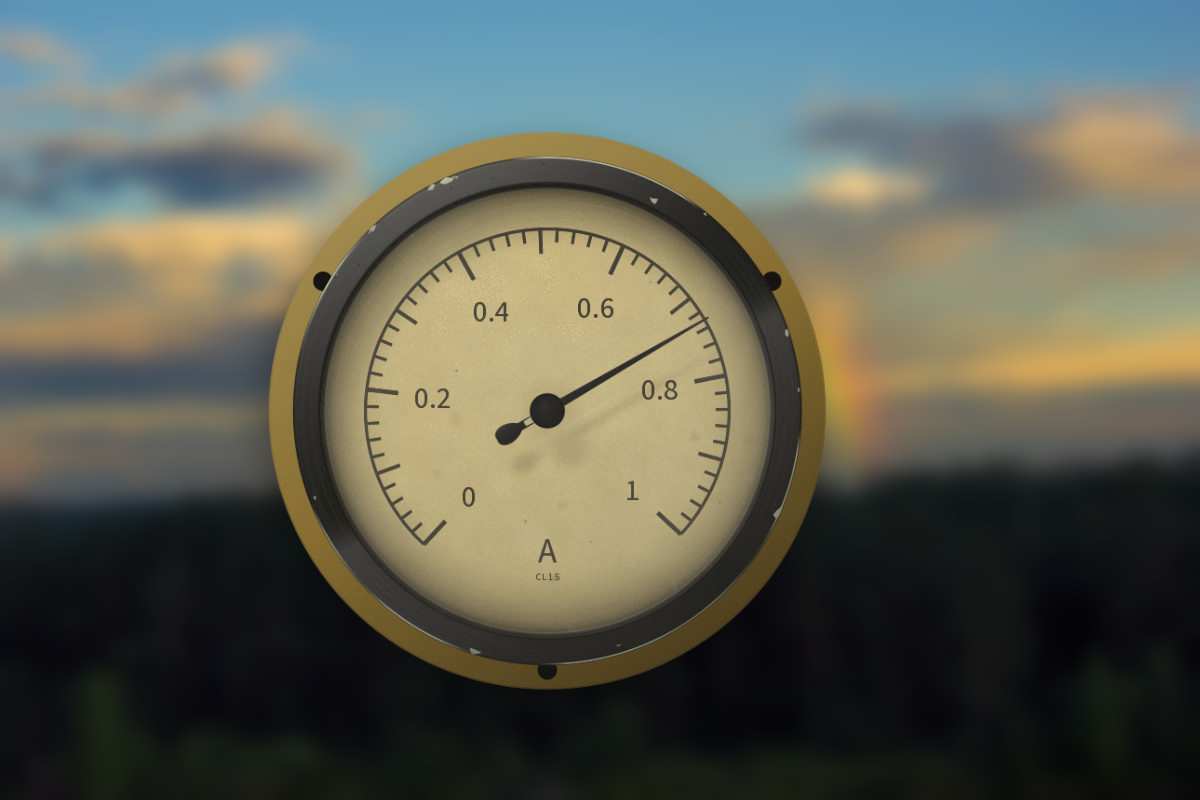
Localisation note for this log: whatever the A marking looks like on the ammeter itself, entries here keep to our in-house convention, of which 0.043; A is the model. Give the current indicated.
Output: 0.73; A
